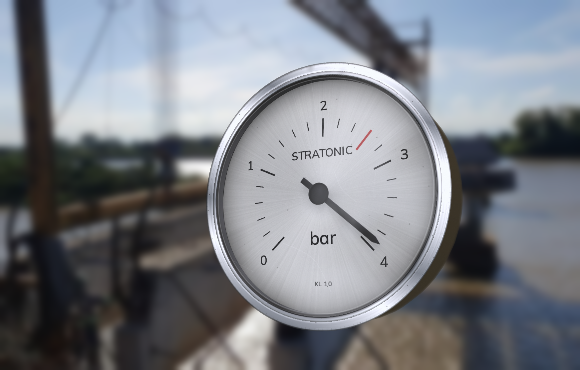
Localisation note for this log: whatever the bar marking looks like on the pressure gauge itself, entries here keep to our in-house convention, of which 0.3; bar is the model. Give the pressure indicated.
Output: 3.9; bar
